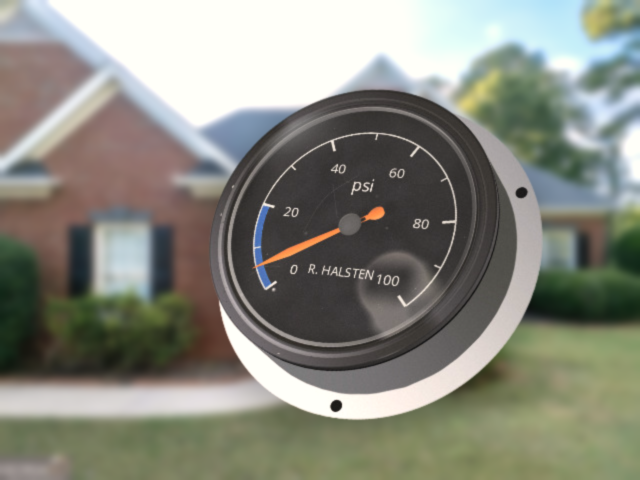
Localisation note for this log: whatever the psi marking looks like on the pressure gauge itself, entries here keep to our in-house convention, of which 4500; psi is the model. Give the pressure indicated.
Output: 5; psi
